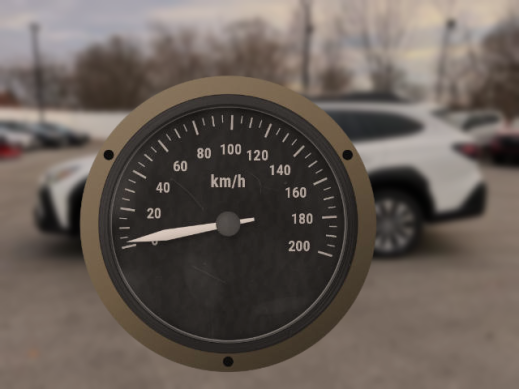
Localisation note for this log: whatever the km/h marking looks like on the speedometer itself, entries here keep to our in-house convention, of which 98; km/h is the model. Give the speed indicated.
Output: 2.5; km/h
